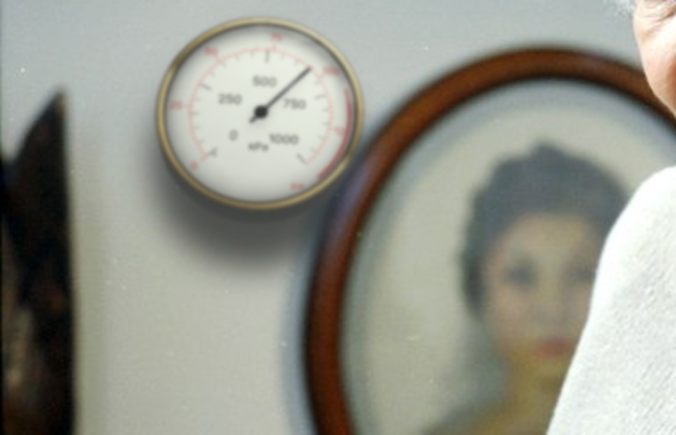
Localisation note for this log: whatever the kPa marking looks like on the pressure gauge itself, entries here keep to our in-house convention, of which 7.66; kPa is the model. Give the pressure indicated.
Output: 650; kPa
